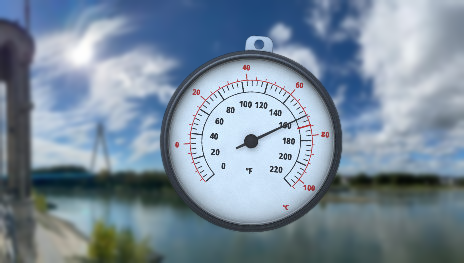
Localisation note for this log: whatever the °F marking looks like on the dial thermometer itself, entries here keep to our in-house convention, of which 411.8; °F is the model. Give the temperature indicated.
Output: 160; °F
